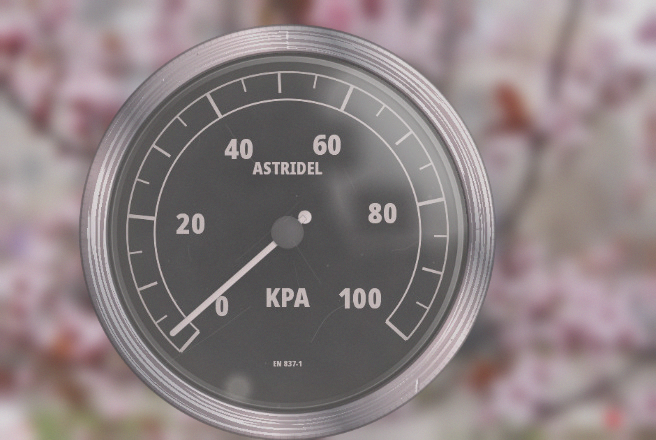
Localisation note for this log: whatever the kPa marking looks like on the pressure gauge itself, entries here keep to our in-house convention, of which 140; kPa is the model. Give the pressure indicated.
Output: 2.5; kPa
